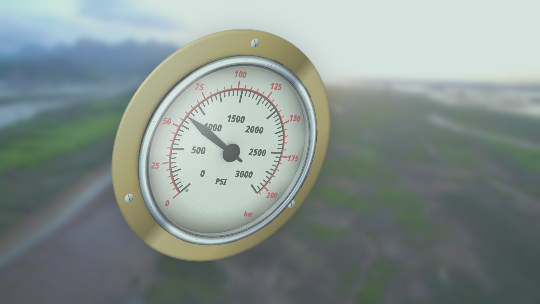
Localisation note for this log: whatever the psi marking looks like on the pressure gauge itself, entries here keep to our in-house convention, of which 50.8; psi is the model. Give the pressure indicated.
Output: 850; psi
